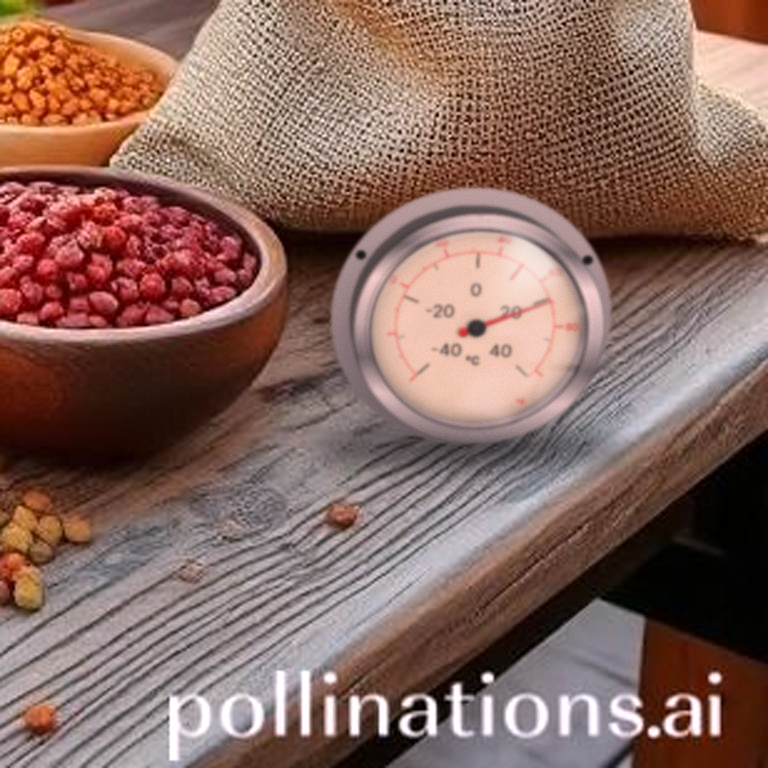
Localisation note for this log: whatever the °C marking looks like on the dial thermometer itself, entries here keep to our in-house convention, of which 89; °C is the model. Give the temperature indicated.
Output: 20; °C
